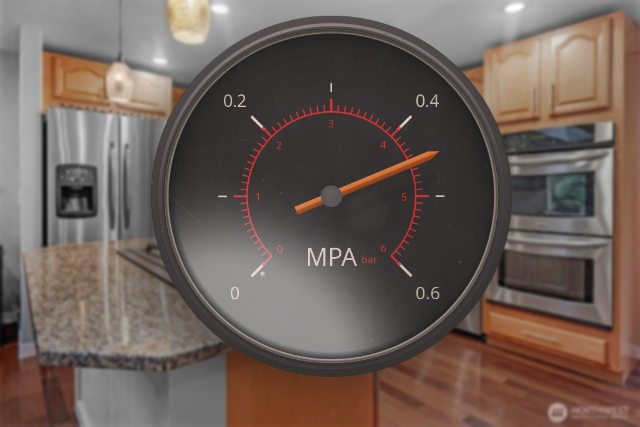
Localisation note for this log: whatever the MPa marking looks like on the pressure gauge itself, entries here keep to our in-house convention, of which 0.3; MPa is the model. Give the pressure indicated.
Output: 0.45; MPa
